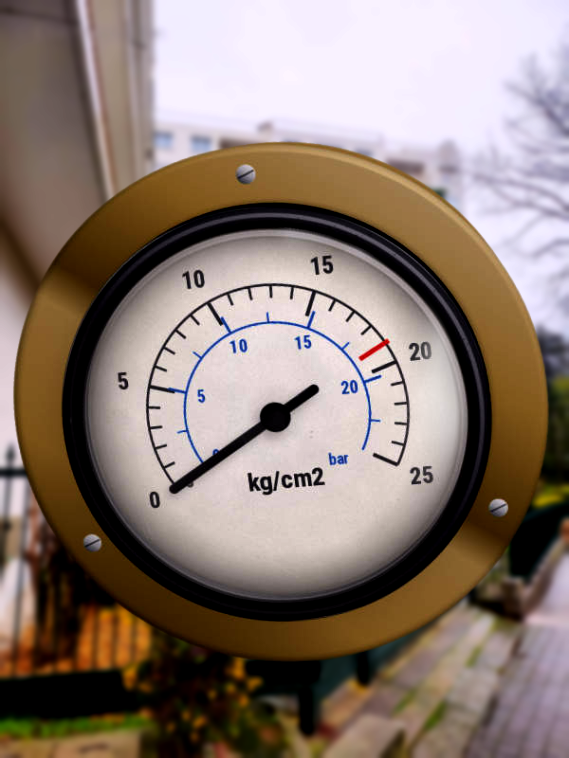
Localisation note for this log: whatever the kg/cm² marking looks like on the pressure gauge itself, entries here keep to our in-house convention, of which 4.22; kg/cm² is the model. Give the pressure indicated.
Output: 0; kg/cm²
